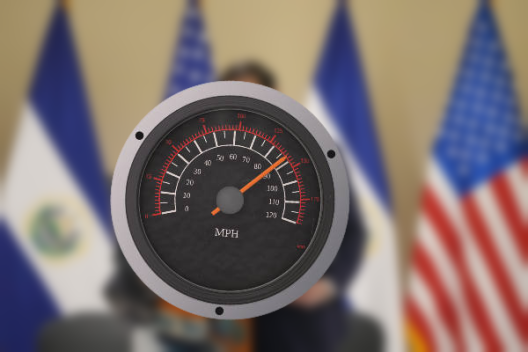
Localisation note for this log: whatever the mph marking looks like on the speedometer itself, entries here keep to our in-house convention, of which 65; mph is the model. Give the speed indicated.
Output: 87.5; mph
